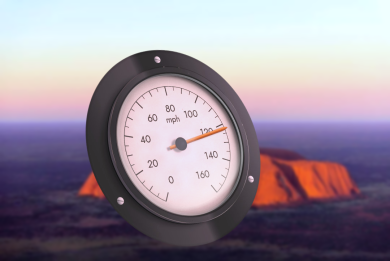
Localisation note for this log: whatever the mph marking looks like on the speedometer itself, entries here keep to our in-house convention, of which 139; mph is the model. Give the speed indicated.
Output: 122.5; mph
